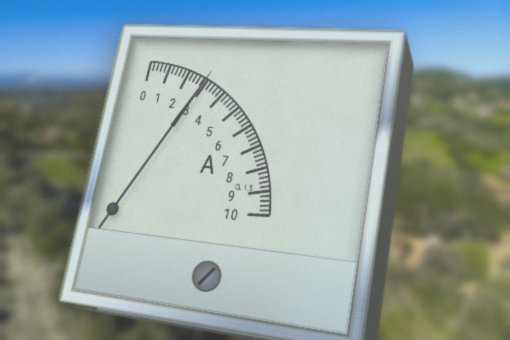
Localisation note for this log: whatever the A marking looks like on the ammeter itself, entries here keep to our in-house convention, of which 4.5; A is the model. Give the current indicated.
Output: 3; A
